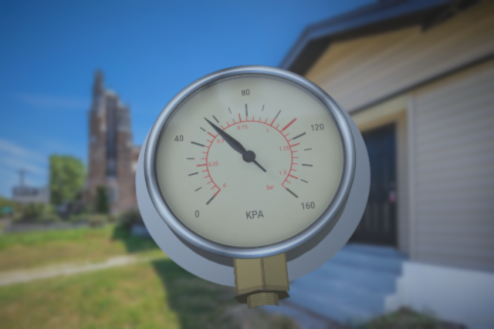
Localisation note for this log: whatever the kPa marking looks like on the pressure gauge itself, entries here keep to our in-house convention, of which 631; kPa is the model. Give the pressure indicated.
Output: 55; kPa
